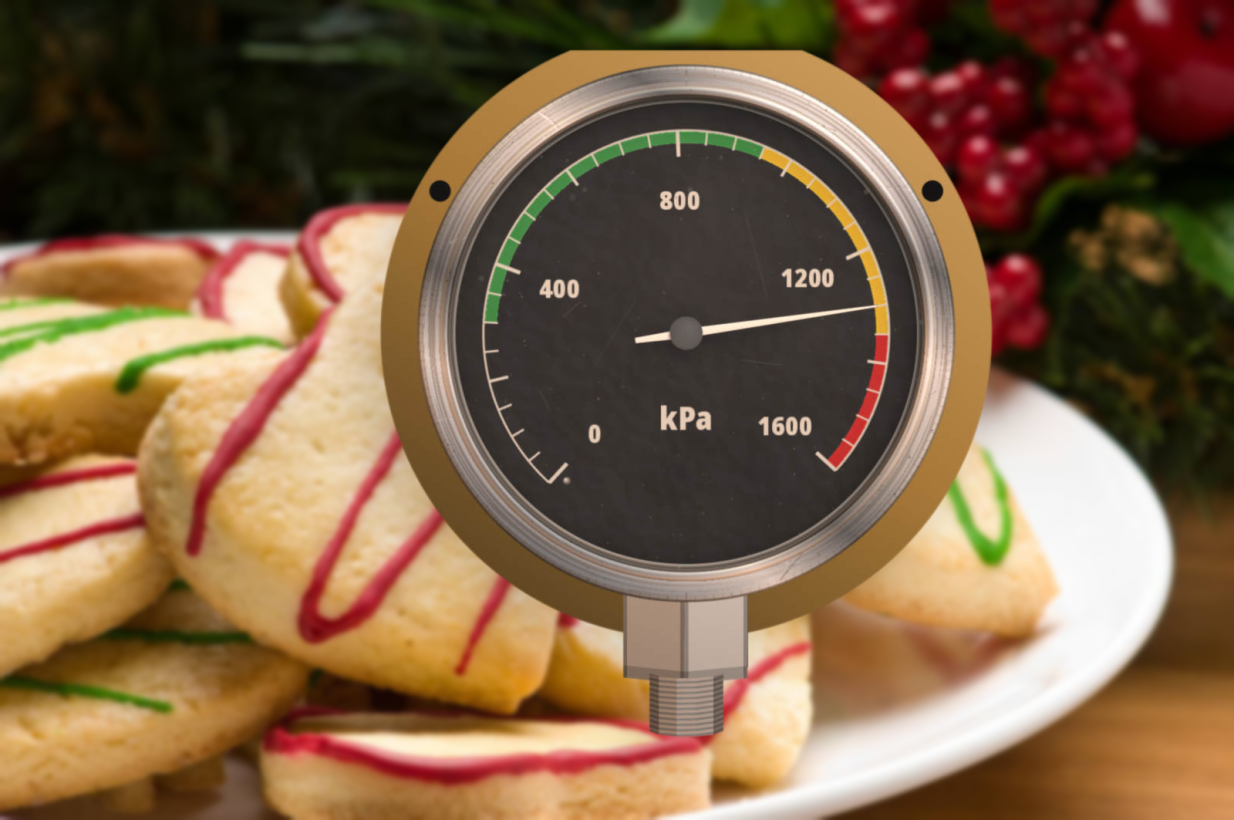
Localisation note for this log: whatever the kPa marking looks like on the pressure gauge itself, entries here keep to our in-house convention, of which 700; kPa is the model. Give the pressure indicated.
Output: 1300; kPa
